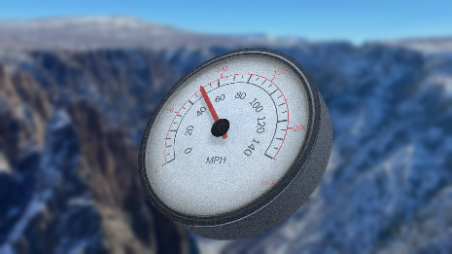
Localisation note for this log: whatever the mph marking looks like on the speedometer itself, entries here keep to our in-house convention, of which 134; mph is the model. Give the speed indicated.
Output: 50; mph
